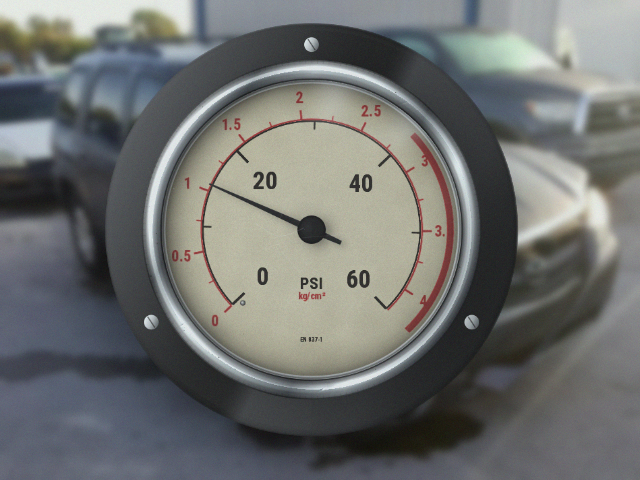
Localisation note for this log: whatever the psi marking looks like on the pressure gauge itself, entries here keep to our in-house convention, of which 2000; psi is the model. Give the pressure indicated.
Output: 15; psi
